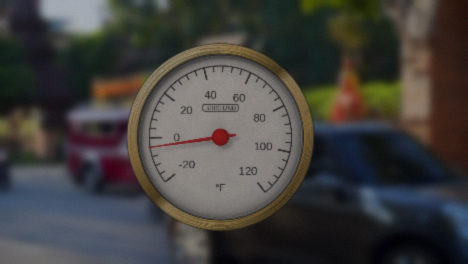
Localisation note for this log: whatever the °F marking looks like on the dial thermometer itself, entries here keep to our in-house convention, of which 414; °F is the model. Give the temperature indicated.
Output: -4; °F
